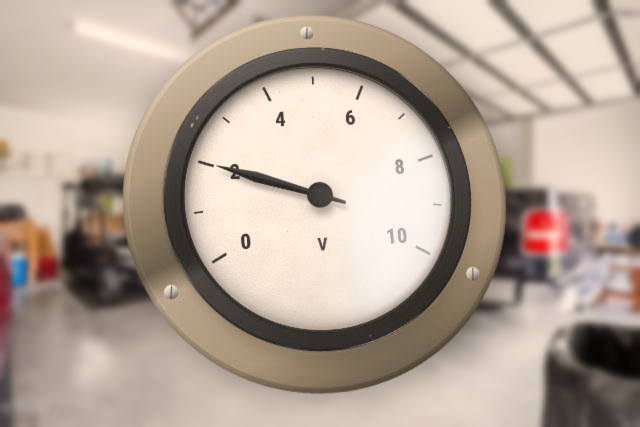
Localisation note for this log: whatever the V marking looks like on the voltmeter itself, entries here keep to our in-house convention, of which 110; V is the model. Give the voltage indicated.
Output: 2; V
